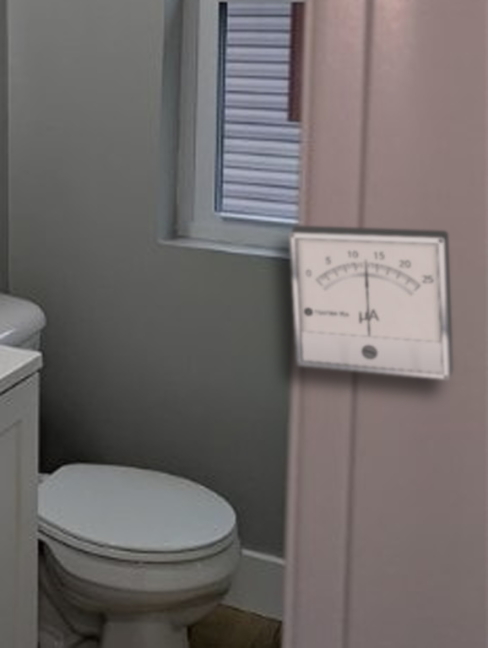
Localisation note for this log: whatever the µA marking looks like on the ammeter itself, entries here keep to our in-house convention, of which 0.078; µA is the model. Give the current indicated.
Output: 12.5; µA
